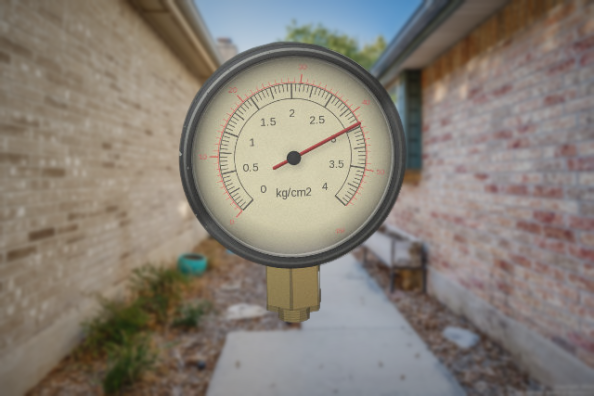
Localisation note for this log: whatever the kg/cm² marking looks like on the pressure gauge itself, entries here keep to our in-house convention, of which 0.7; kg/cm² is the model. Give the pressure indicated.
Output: 2.95; kg/cm²
